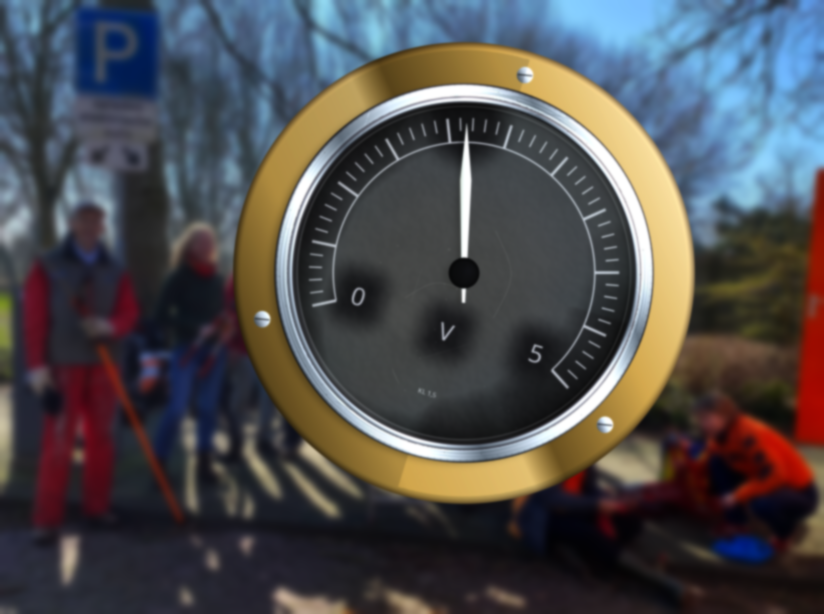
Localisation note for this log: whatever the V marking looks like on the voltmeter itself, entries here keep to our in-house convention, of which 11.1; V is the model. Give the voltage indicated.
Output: 2.15; V
